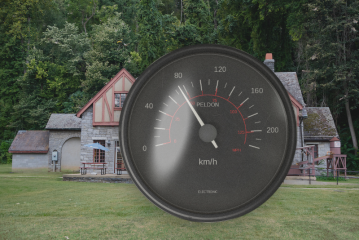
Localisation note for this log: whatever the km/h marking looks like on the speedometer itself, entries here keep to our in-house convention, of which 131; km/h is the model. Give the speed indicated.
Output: 75; km/h
